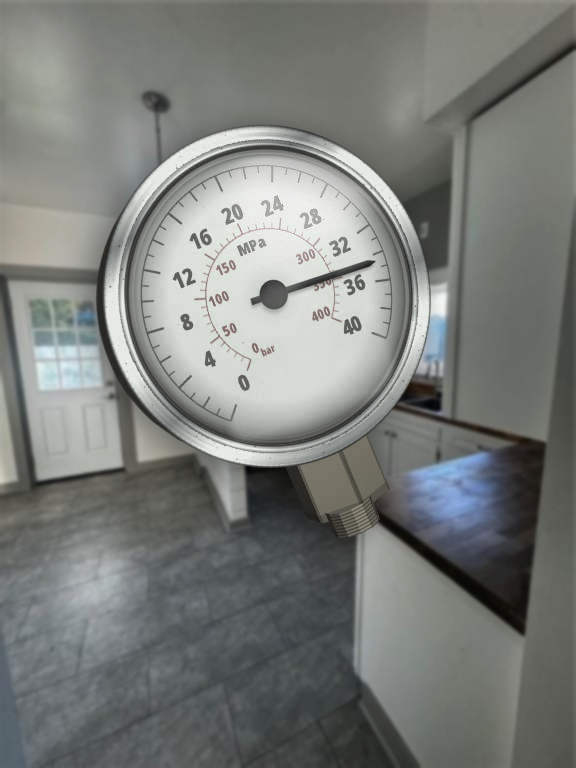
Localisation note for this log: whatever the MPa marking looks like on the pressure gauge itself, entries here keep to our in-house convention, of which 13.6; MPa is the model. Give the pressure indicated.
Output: 34.5; MPa
